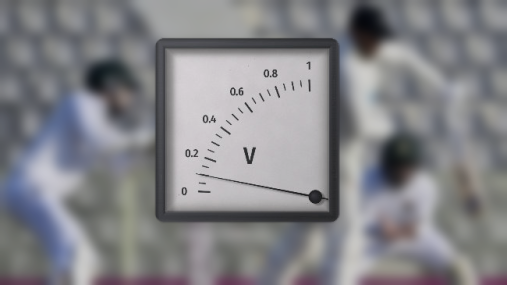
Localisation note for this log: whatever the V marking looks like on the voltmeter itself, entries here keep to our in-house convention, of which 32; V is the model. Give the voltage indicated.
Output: 0.1; V
